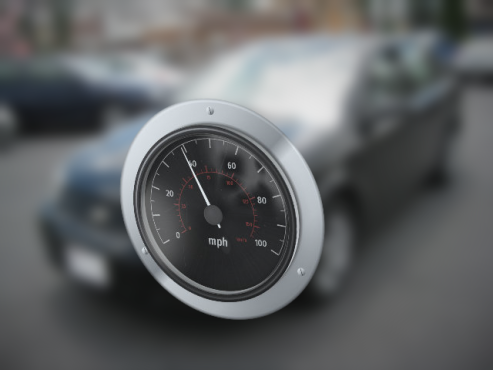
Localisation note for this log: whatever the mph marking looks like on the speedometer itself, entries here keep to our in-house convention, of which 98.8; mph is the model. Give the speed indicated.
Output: 40; mph
